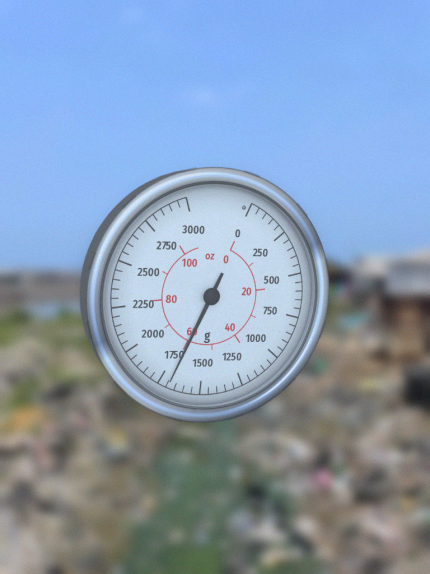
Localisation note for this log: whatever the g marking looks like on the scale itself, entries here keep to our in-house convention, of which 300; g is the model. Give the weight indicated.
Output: 1700; g
